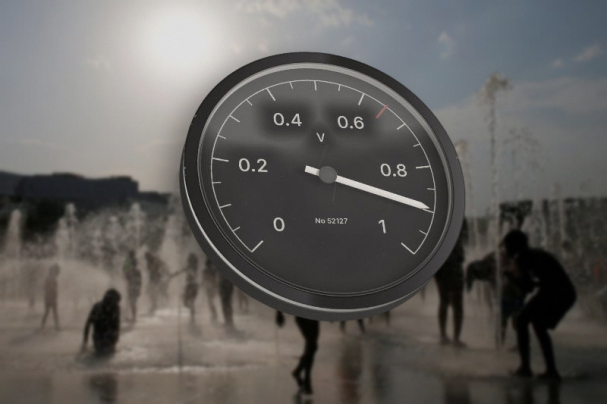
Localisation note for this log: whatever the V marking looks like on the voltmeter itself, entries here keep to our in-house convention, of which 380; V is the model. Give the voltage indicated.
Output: 0.9; V
